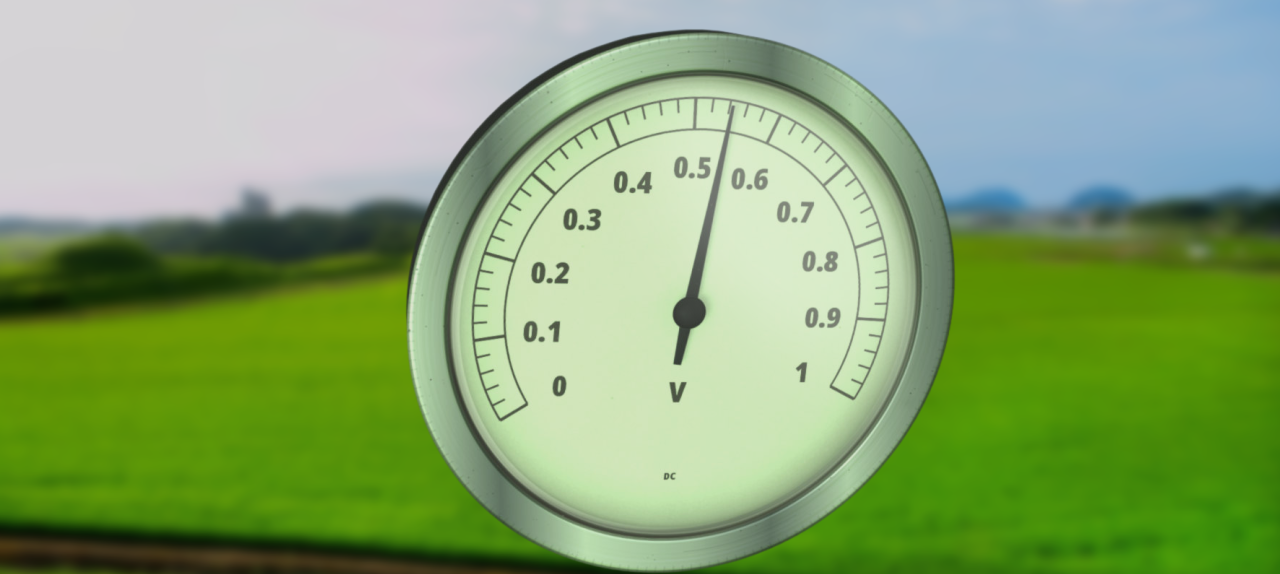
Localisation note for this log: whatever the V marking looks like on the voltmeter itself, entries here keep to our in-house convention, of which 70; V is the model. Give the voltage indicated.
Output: 0.54; V
